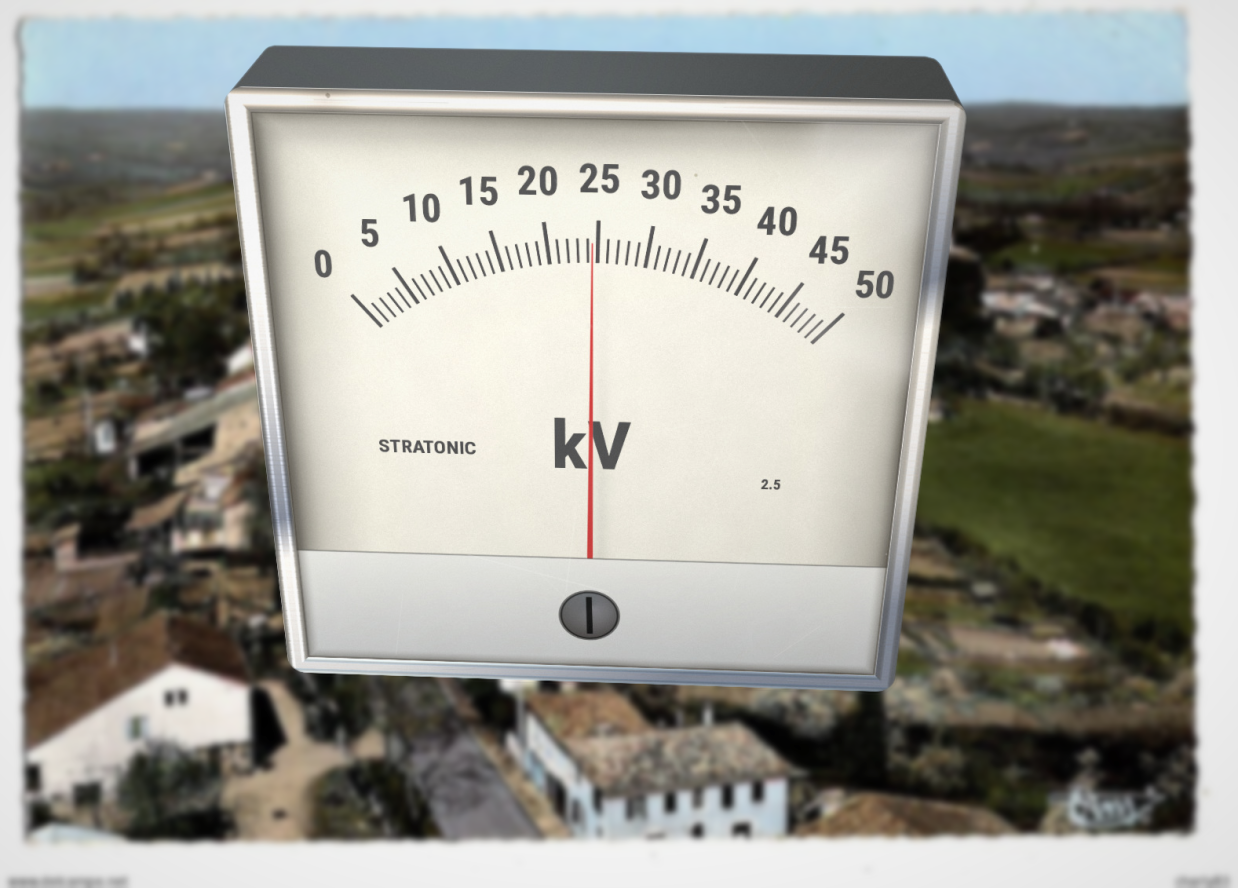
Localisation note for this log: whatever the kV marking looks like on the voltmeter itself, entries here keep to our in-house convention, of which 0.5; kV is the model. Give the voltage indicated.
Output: 24.5; kV
